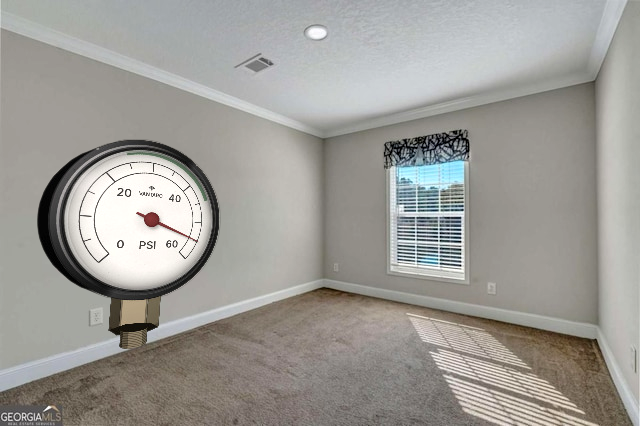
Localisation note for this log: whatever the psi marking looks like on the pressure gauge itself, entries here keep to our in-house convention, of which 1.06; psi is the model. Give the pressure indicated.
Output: 55; psi
